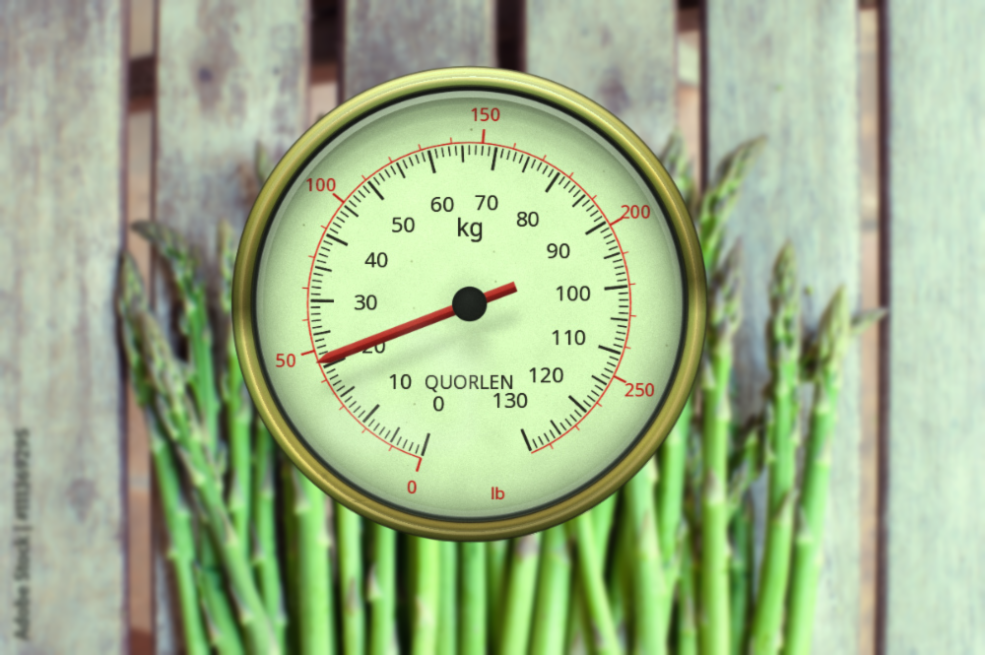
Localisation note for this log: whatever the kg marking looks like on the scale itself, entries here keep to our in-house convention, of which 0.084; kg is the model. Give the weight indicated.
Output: 21; kg
